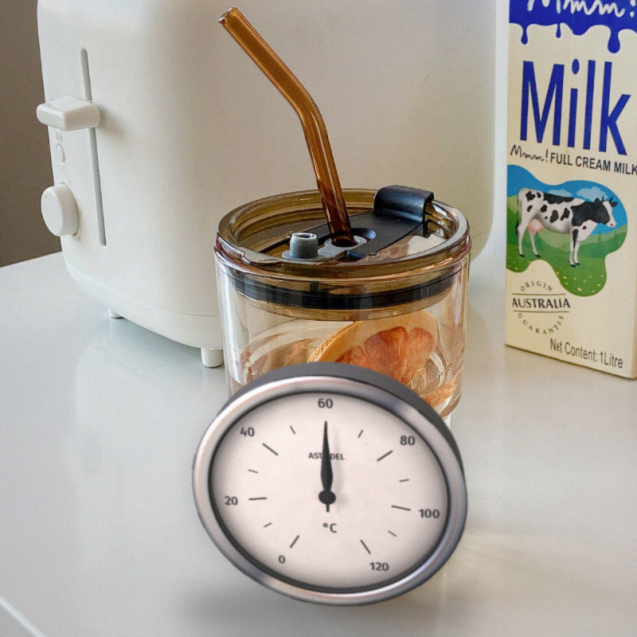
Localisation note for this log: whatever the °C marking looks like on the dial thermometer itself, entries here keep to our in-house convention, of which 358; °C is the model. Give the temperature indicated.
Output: 60; °C
